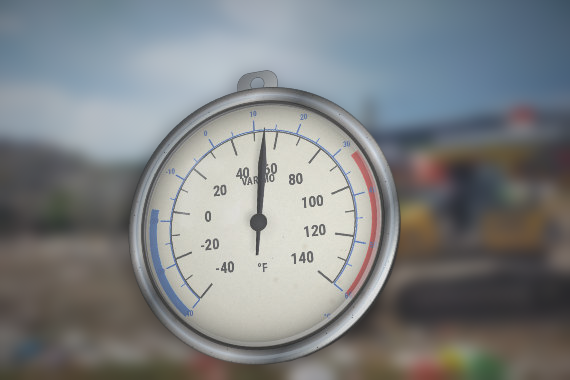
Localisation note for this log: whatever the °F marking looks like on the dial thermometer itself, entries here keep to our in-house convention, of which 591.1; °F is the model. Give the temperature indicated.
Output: 55; °F
